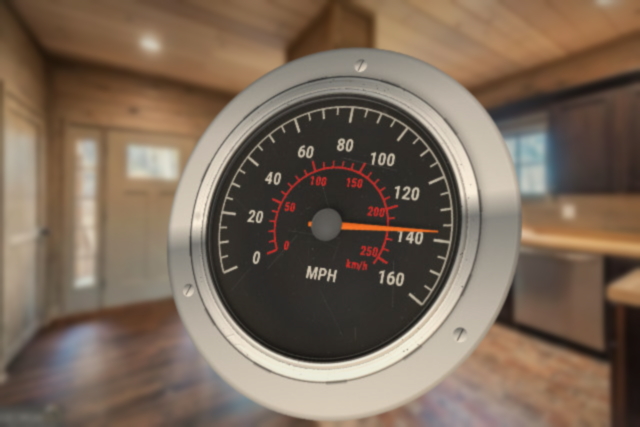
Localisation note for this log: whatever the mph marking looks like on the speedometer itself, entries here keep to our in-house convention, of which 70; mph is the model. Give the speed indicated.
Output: 137.5; mph
